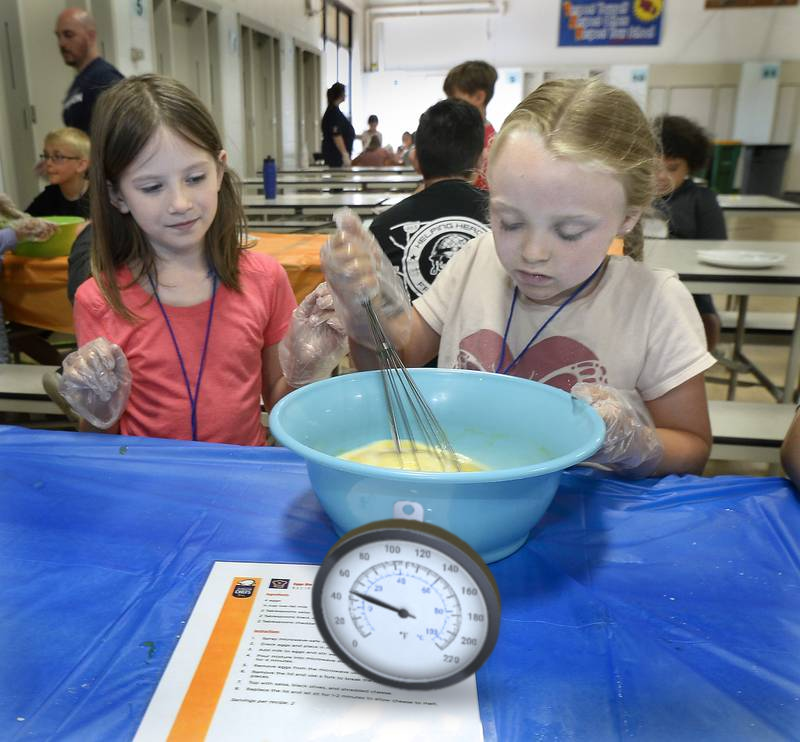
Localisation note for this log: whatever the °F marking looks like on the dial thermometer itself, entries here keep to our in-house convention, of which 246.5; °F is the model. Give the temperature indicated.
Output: 50; °F
